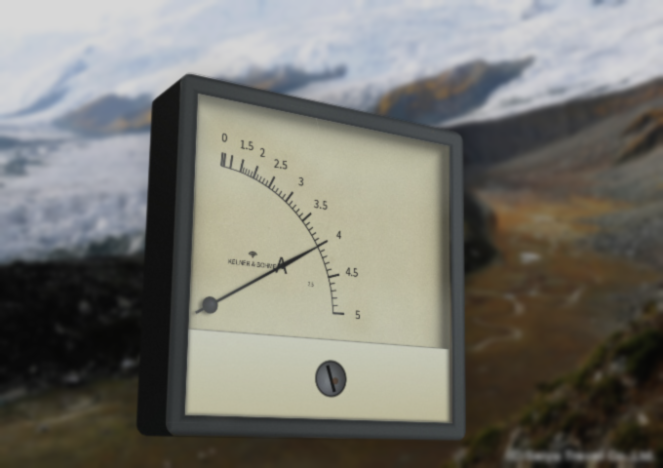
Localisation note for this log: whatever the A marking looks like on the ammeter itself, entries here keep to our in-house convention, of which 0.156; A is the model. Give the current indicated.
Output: 4; A
